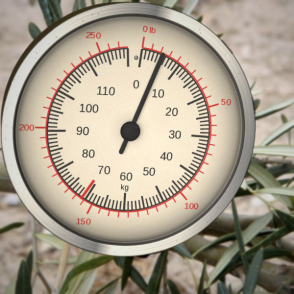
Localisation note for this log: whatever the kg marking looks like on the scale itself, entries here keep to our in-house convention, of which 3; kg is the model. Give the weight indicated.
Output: 5; kg
